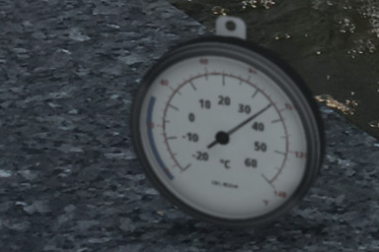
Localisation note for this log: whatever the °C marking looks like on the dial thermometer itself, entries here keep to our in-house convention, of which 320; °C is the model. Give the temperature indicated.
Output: 35; °C
